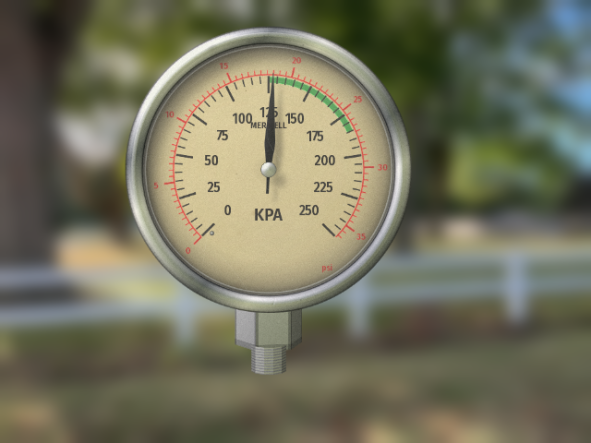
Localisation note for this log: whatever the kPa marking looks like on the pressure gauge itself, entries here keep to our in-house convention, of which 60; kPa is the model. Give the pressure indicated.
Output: 127.5; kPa
